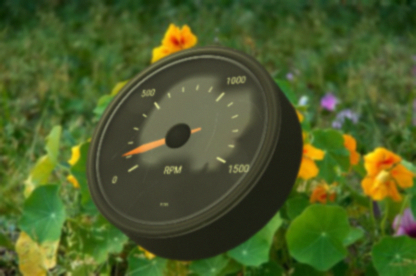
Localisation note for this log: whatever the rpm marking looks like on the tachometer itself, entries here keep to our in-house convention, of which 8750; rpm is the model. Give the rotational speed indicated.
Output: 100; rpm
